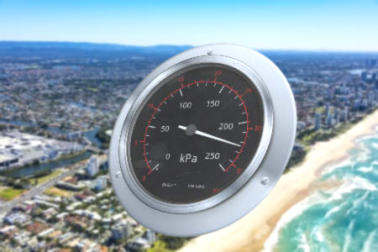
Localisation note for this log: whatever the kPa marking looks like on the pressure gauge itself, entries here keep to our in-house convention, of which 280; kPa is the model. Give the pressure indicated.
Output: 225; kPa
